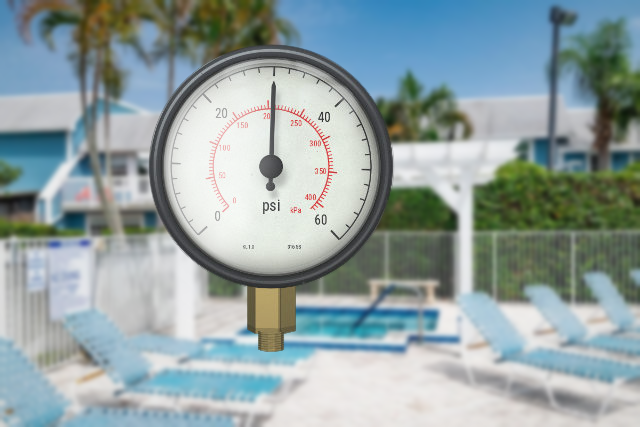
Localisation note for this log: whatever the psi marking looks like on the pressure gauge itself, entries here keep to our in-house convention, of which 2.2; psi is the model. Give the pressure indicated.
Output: 30; psi
